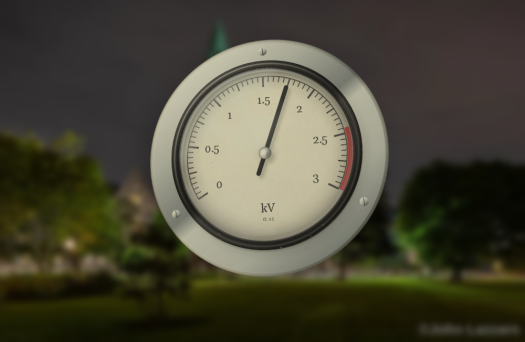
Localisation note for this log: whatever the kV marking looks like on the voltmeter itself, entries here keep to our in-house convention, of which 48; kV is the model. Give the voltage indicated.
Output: 1.75; kV
